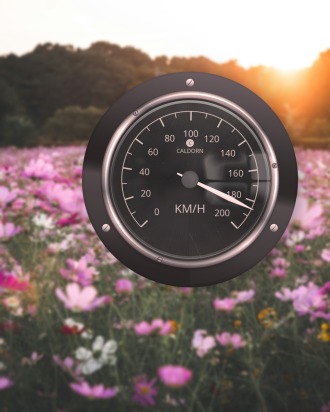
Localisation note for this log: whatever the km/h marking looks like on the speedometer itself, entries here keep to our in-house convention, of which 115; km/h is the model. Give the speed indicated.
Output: 185; km/h
